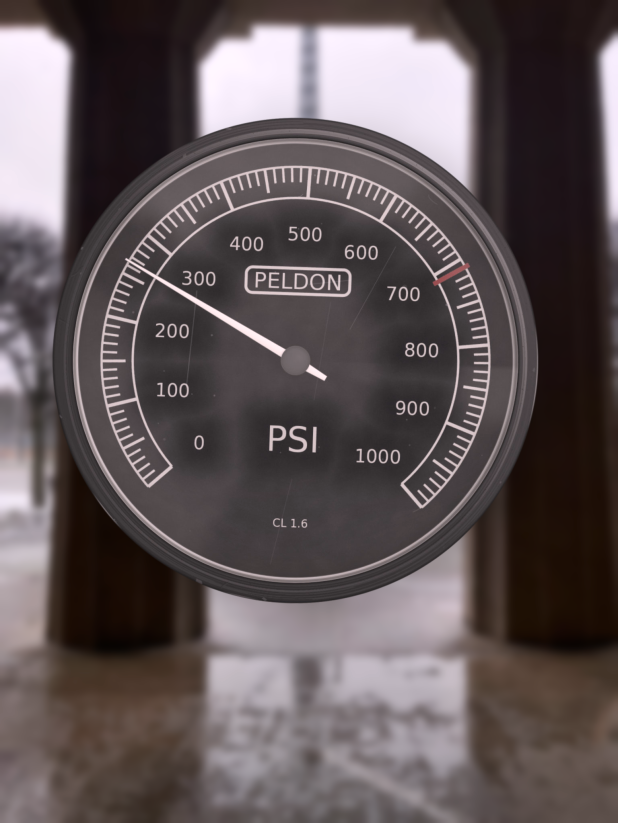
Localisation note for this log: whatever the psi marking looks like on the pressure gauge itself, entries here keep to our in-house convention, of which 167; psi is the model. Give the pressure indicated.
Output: 265; psi
